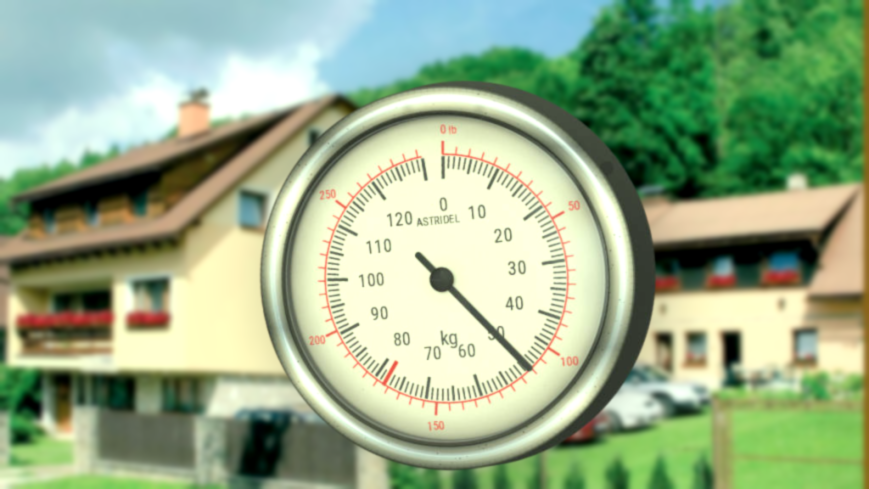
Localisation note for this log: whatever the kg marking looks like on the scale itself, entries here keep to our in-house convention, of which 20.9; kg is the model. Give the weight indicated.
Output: 50; kg
